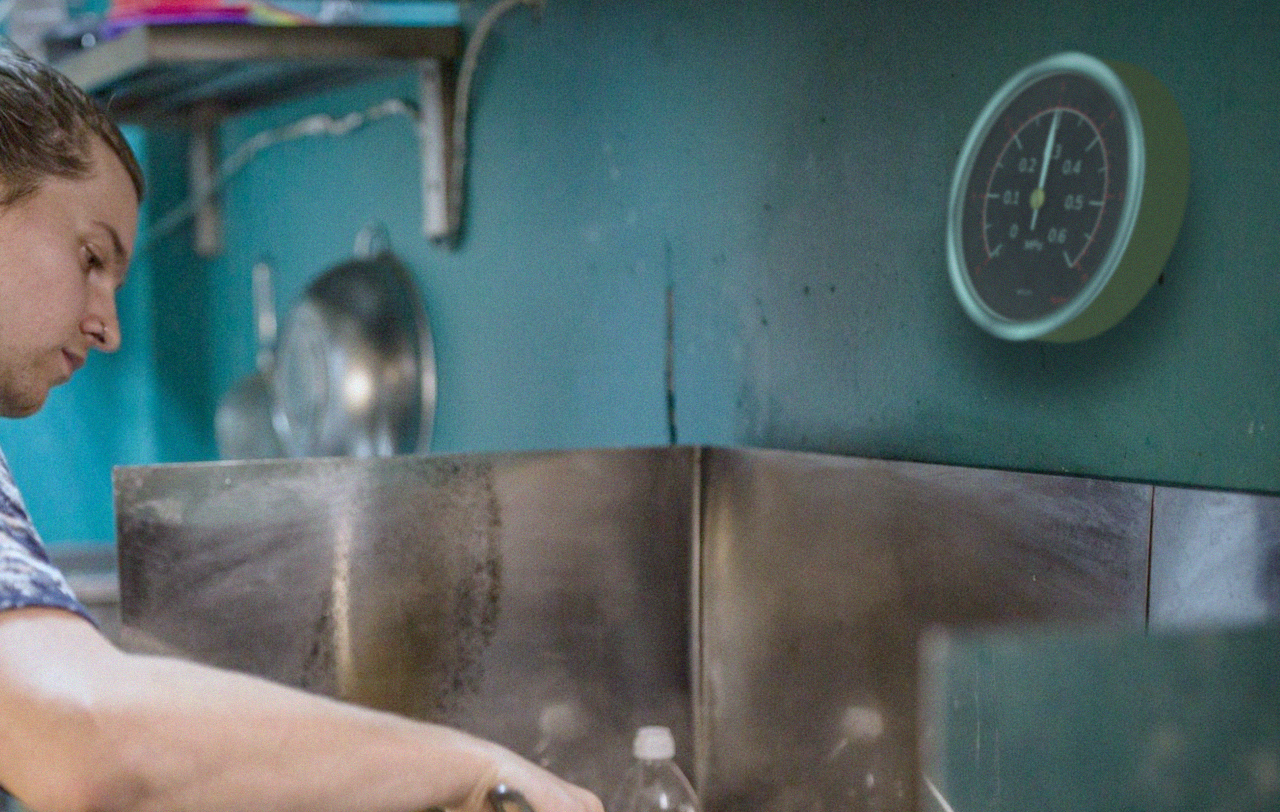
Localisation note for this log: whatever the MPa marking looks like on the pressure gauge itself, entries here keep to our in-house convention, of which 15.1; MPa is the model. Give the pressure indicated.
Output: 0.3; MPa
